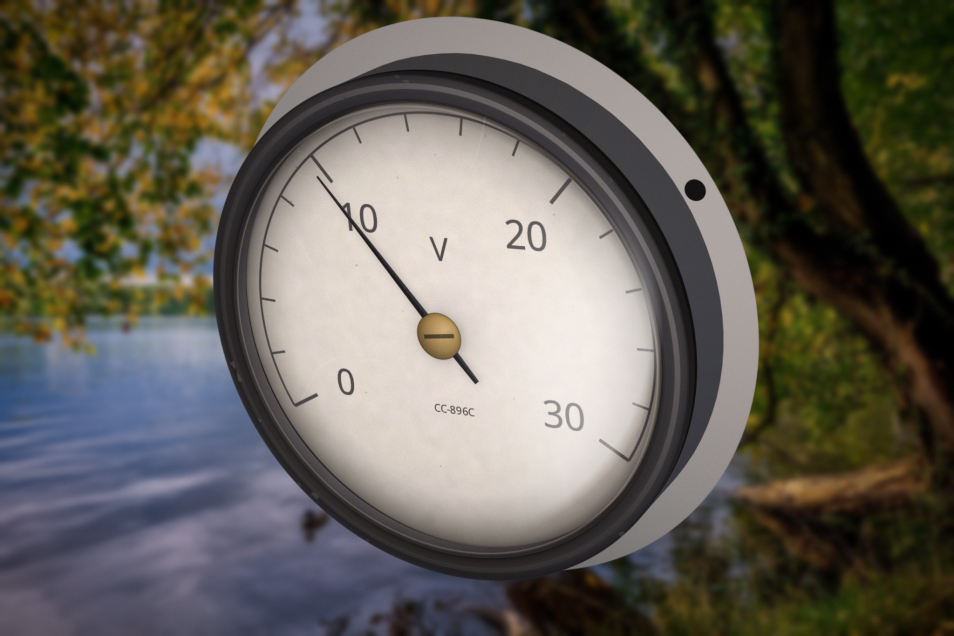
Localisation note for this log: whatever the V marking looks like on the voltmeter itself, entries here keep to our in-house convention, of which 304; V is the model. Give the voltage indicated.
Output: 10; V
